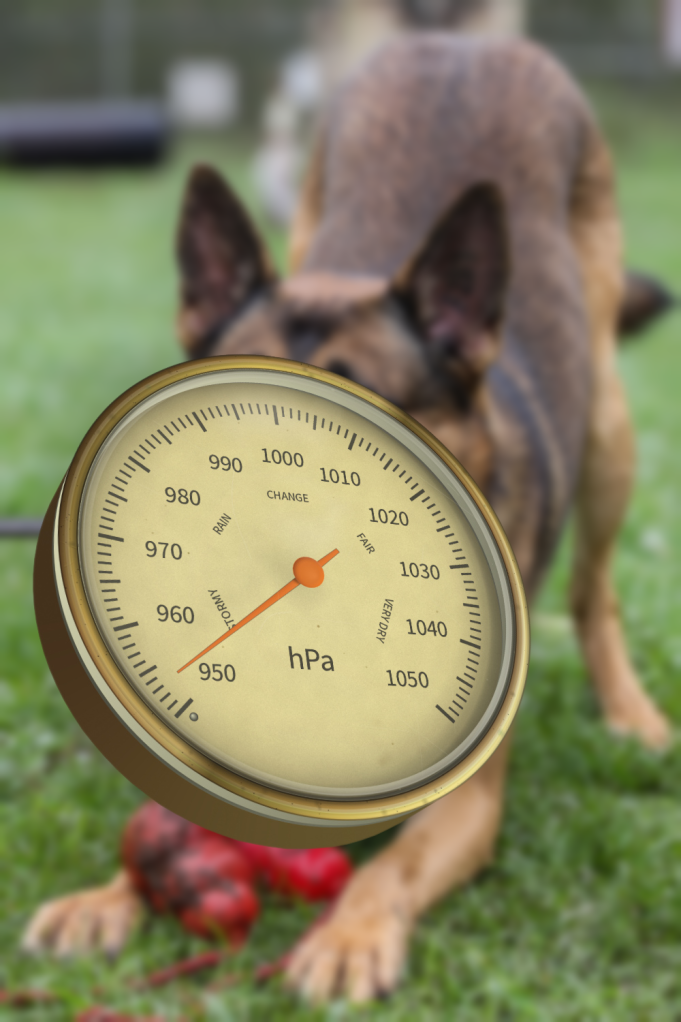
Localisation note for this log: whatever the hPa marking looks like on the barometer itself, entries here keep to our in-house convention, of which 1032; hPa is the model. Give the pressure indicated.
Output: 953; hPa
